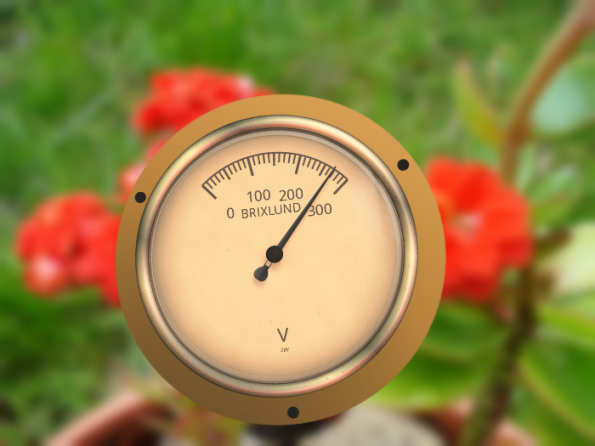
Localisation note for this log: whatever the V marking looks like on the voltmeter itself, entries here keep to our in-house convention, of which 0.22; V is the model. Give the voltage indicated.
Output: 270; V
